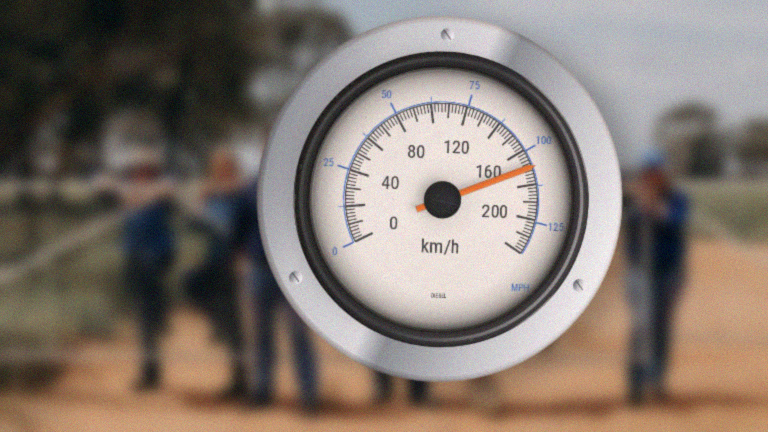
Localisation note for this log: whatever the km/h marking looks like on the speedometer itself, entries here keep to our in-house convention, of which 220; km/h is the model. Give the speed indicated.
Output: 170; km/h
